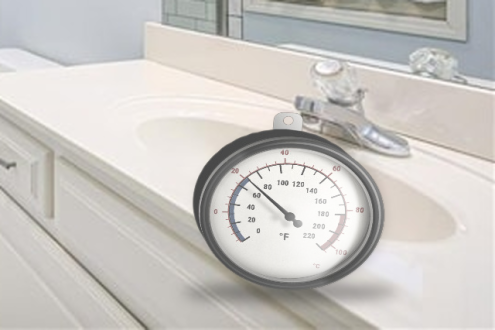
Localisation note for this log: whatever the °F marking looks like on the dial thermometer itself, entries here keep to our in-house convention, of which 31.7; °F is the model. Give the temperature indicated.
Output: 70; °F
